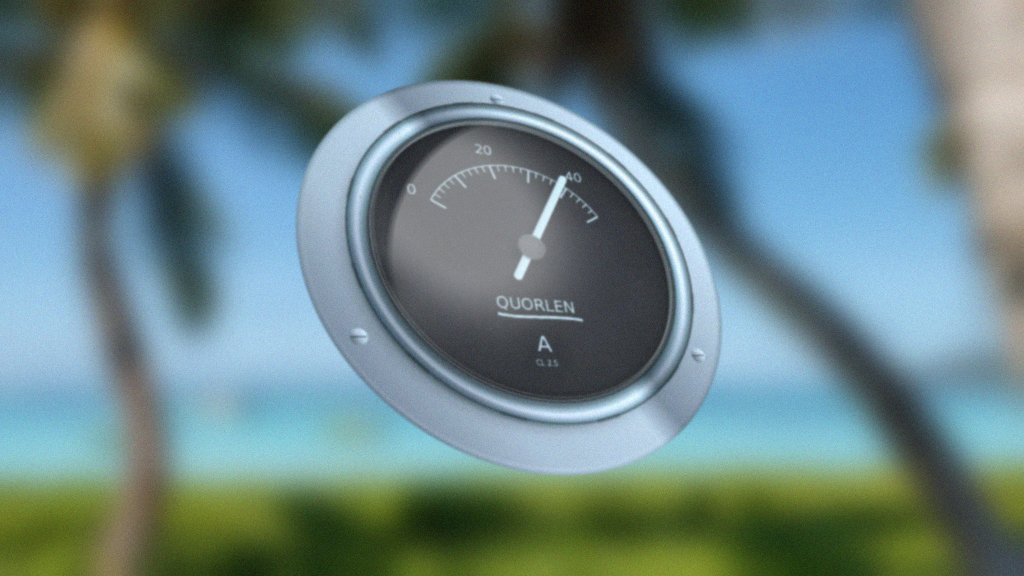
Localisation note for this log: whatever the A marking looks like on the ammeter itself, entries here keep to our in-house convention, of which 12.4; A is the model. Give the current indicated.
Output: 38; A
